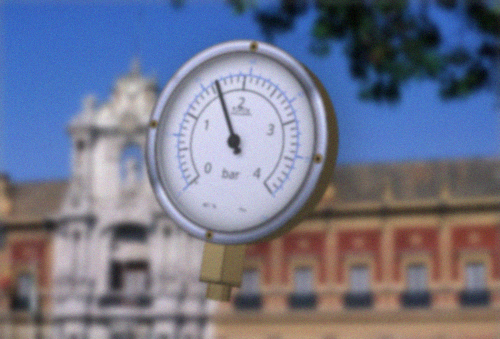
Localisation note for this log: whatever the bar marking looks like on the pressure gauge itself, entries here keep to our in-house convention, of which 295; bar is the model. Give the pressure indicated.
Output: 1.6; bar
